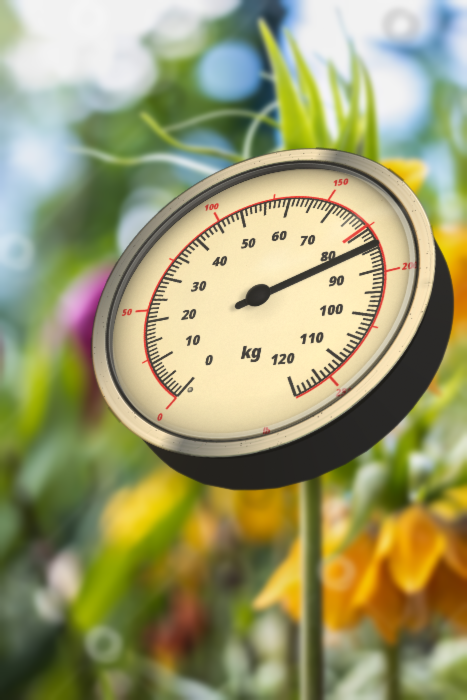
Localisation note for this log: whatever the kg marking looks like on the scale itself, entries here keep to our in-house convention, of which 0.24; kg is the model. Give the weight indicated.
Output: 85; kg
